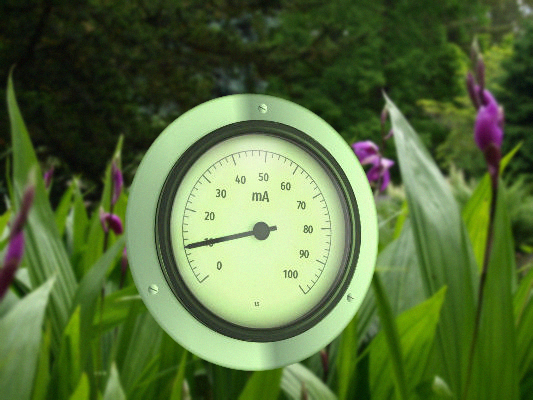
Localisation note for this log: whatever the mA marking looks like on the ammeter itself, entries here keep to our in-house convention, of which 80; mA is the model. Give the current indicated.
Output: 10; mA
